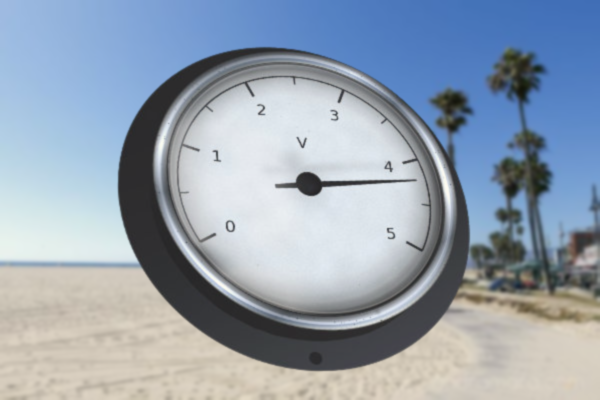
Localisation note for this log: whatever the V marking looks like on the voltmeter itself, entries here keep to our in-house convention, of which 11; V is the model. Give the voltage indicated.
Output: 4.25; V
